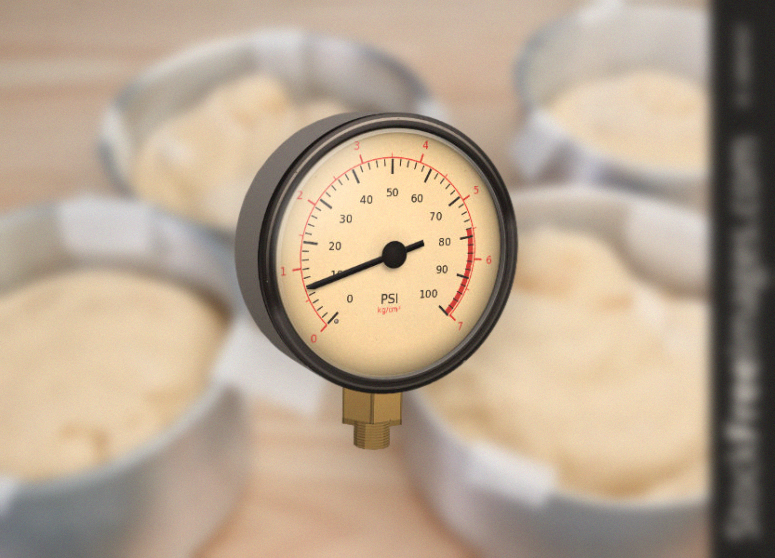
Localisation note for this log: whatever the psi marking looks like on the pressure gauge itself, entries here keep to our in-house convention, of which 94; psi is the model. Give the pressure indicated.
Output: 10; psi
